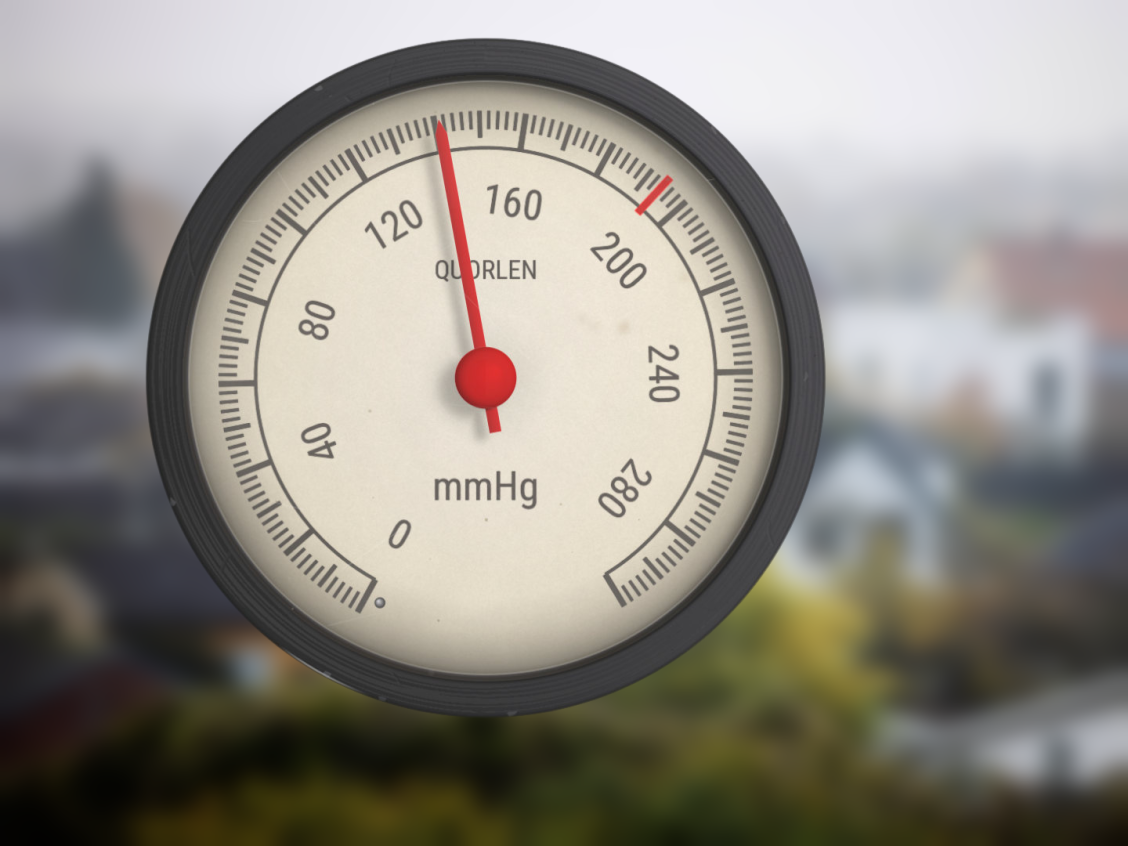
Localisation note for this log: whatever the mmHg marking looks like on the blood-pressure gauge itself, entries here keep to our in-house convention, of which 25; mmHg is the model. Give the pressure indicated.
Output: 141; mmHg
